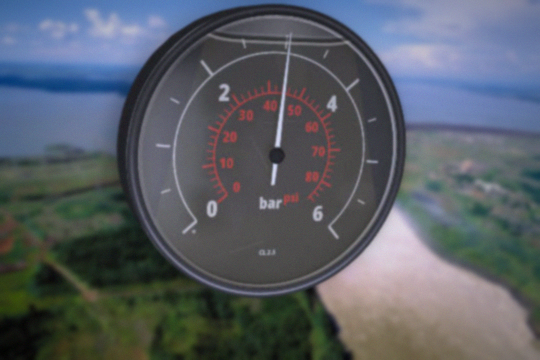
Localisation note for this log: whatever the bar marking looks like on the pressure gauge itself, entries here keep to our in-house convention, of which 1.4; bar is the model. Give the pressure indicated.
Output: 3; bar
